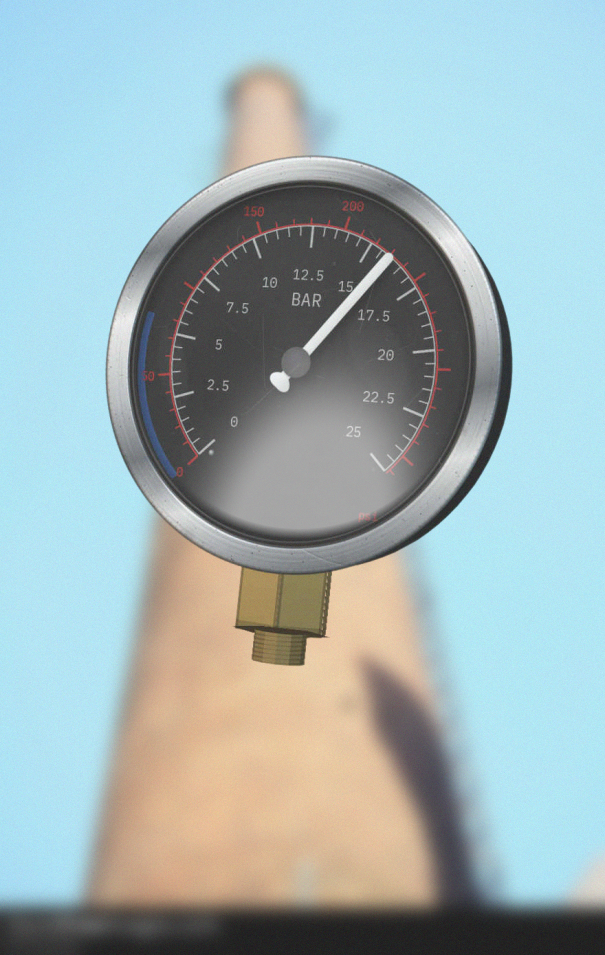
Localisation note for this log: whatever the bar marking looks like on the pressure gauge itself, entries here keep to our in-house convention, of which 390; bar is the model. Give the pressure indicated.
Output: 16; bar
